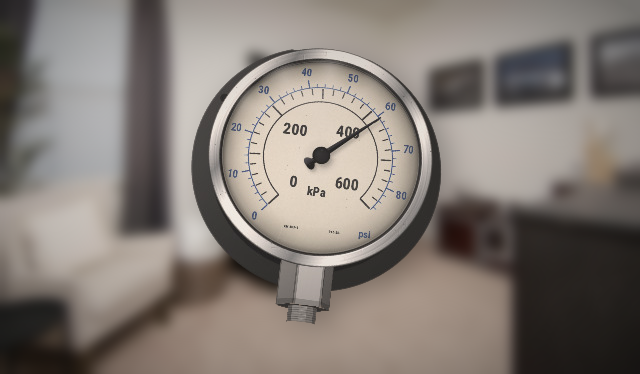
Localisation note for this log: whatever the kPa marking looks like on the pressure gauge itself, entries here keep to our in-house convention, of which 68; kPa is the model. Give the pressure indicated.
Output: 420; kPa
